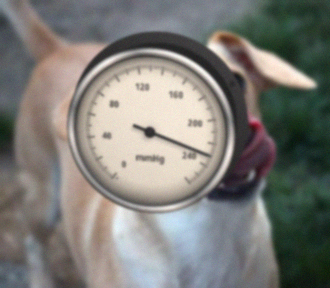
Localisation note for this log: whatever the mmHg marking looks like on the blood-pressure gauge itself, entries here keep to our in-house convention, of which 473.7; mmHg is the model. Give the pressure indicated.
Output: 230; mmHg
